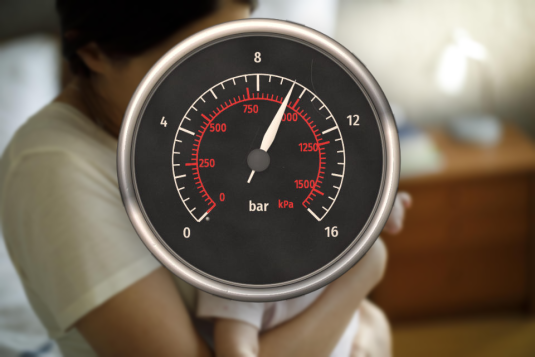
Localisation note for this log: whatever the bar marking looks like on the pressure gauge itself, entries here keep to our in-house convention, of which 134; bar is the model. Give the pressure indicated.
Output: 9.5; bar
